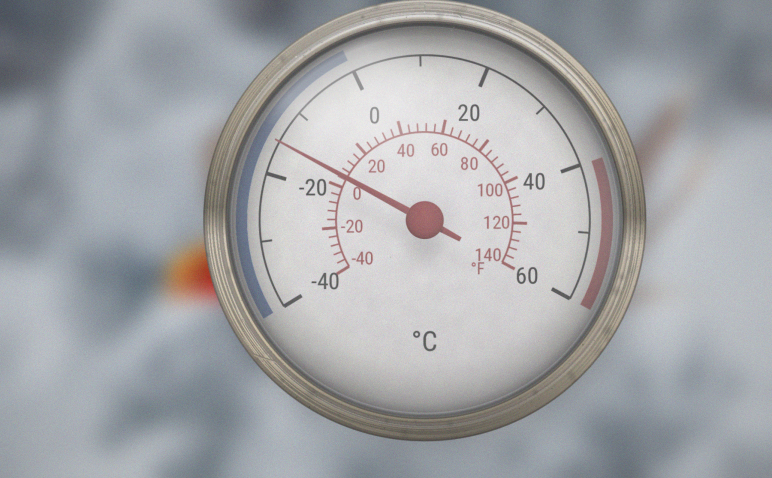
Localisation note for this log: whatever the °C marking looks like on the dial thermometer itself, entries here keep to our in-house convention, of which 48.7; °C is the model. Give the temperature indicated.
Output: -15; °C
